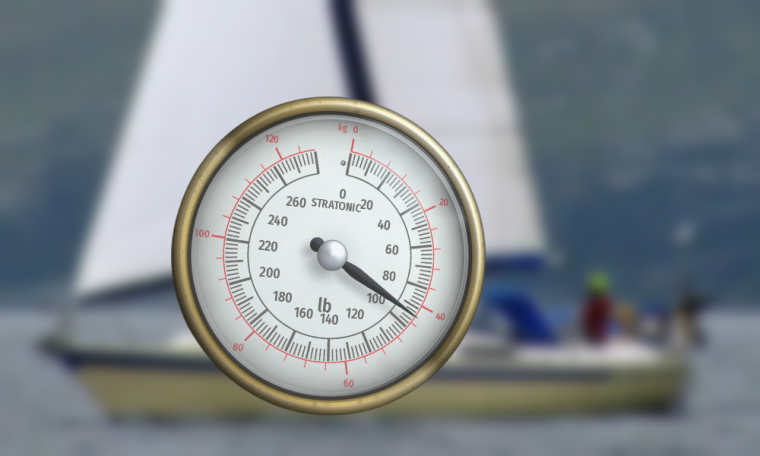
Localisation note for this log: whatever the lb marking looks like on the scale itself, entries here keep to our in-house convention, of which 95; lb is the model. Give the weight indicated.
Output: 94; lb
